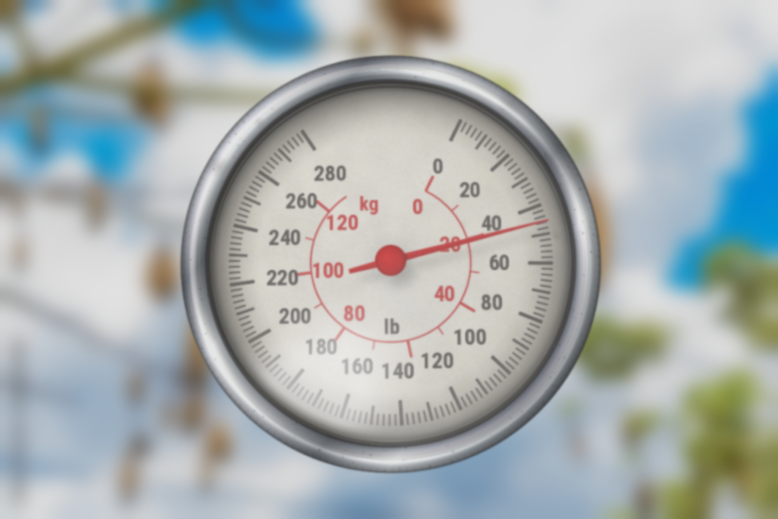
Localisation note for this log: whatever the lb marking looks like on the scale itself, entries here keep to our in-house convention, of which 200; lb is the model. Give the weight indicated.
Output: 46; lb
